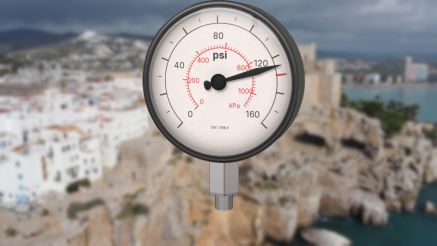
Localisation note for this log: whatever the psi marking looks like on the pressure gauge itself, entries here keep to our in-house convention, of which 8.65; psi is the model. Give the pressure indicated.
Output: 125; psi
